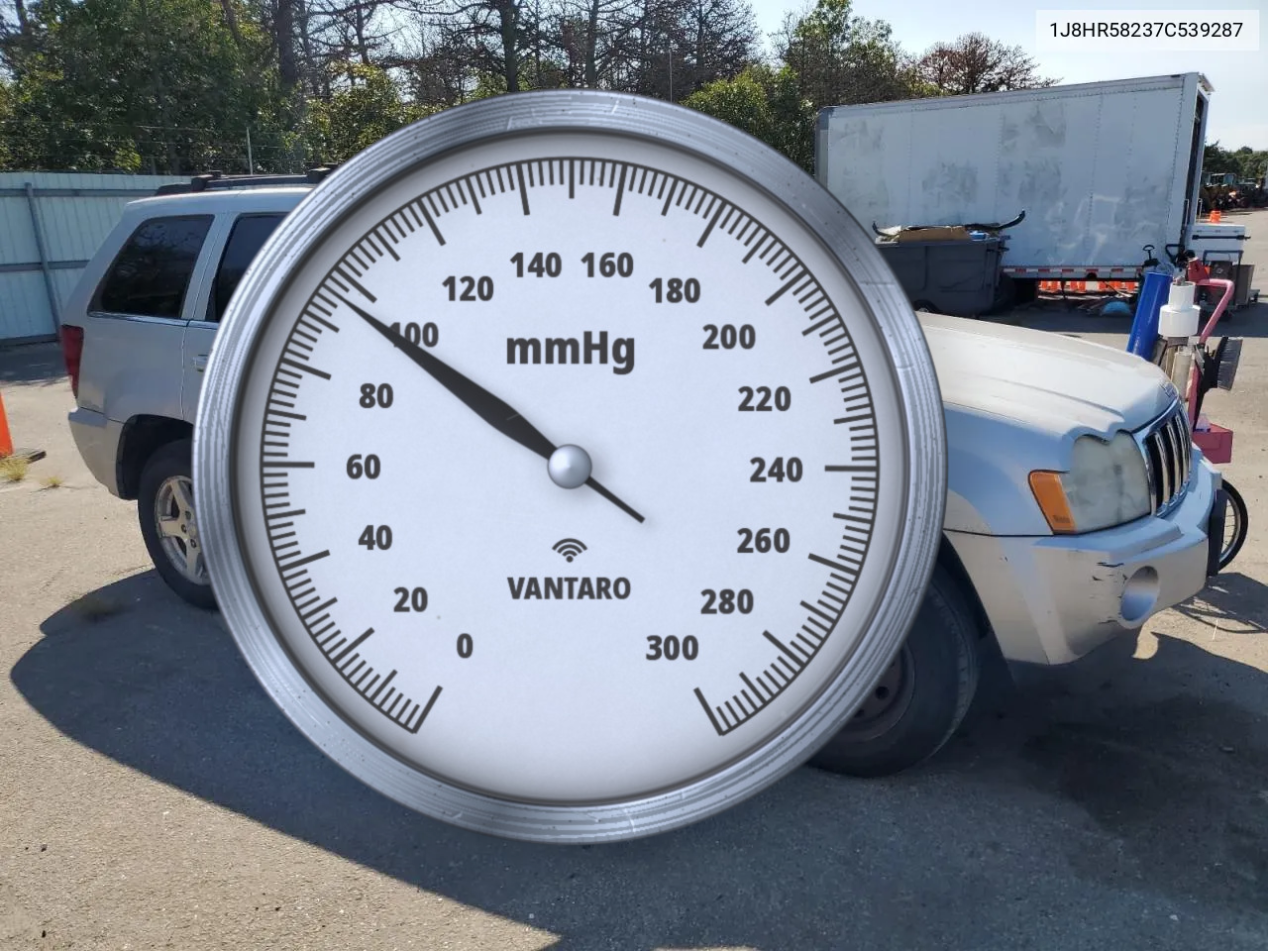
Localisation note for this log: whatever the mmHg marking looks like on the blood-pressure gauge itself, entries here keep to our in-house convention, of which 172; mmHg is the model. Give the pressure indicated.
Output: 96; mmHg
